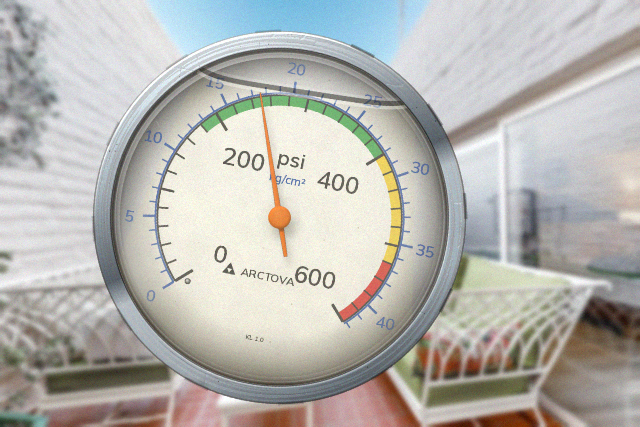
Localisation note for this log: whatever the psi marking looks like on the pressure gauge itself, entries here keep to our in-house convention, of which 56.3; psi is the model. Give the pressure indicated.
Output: 250; psi
